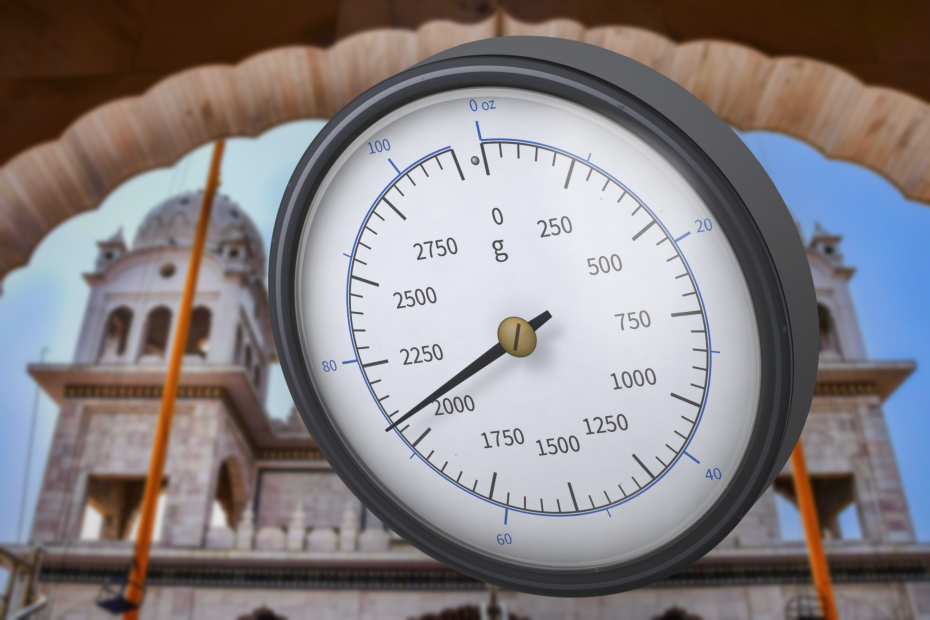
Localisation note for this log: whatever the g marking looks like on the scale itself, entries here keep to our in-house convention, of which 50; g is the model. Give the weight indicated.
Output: 2075; g
